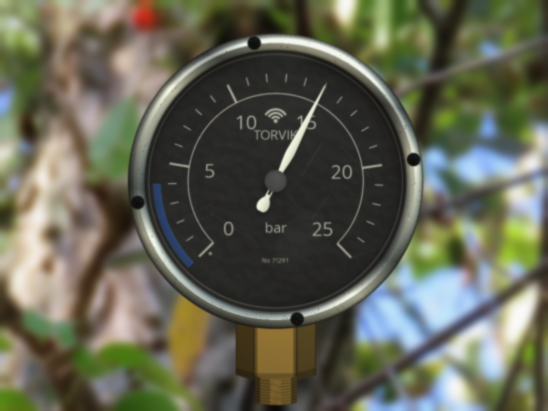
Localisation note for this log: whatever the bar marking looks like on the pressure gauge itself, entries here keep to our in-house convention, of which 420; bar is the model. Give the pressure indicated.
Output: 15; bar
